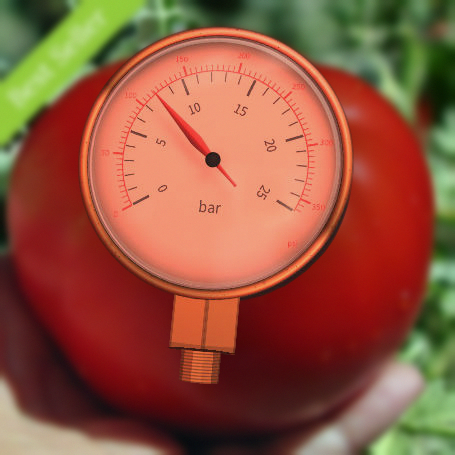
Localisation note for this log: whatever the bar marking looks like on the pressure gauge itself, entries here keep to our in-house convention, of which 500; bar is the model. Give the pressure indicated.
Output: 8; bar
